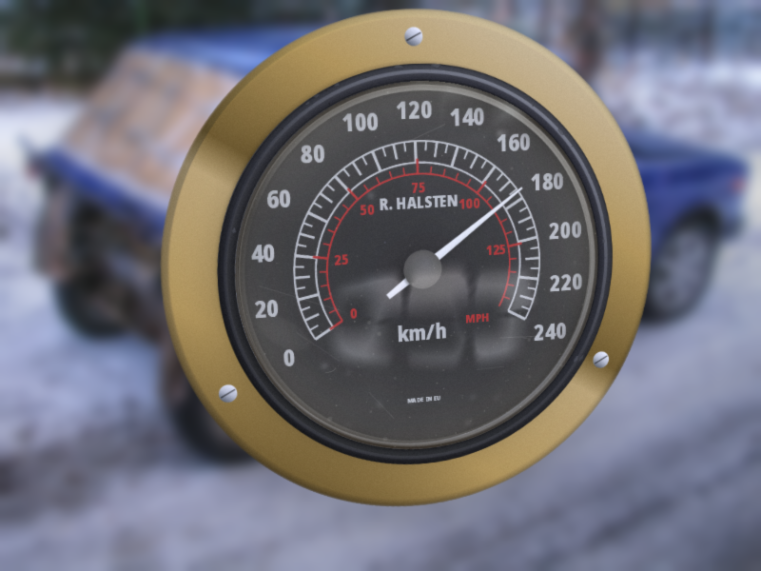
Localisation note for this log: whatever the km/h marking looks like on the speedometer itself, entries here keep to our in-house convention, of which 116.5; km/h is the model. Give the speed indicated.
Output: 175; km/h
